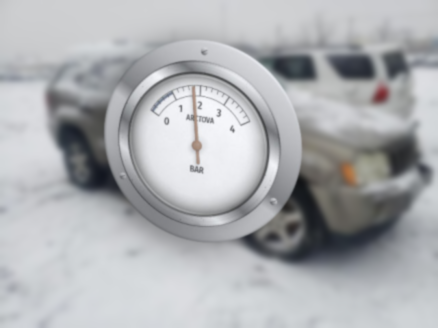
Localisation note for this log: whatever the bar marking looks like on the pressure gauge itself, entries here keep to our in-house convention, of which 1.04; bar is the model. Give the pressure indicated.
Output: 1.8; bar
